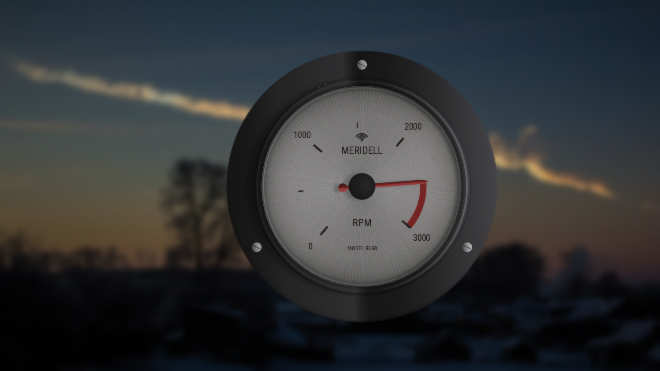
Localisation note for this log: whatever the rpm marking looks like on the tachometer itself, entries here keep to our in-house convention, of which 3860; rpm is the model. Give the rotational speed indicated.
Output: 2500; rpm
